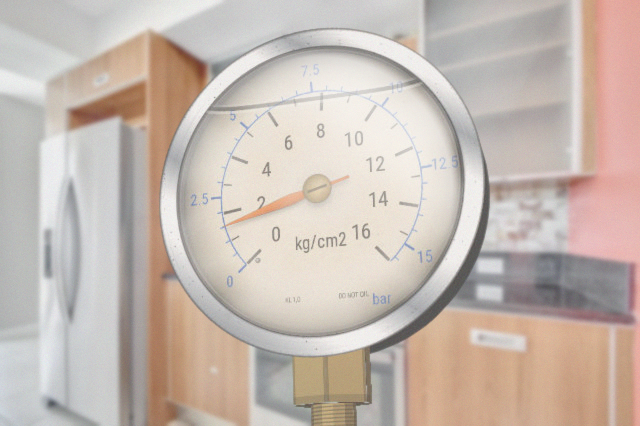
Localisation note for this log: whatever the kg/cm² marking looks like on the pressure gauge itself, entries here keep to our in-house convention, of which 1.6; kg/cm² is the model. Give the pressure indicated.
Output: 1.5; kg/cm²
